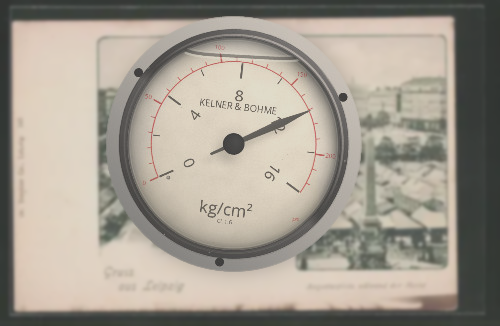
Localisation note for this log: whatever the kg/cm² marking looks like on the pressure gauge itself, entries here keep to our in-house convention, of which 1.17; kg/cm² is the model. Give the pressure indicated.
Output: 12; kg/cm²
